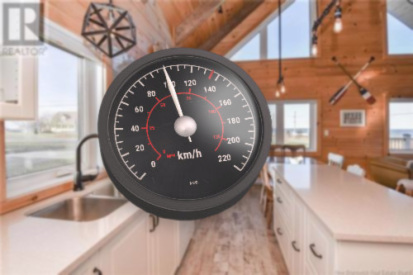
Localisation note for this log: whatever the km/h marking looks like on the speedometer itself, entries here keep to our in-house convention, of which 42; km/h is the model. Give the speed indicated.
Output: 100; km/h
